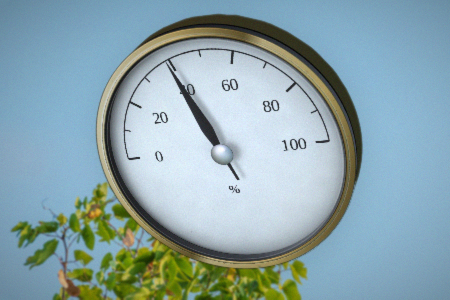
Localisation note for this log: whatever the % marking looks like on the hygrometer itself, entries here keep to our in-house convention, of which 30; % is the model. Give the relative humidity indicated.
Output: 40; %
